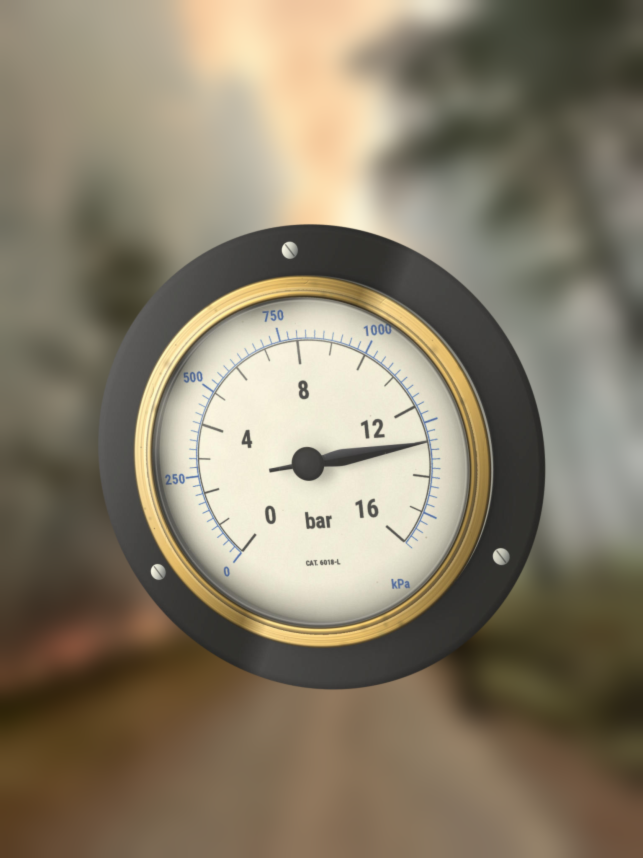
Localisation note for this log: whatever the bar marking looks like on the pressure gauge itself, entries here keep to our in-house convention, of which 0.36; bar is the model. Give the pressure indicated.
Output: 13; bar
